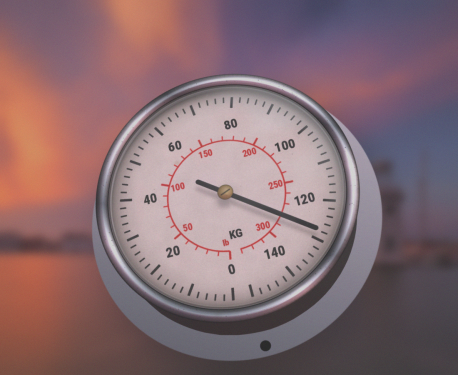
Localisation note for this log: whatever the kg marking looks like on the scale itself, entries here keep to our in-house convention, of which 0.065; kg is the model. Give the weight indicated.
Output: 128; kg
